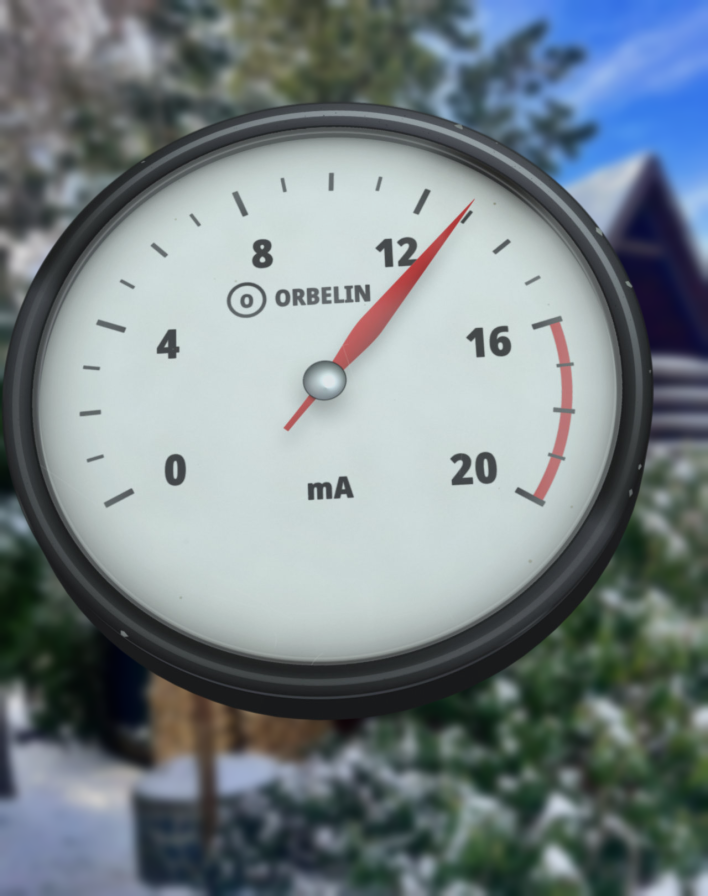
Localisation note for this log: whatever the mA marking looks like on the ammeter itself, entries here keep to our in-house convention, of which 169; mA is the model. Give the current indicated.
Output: 13; mA
